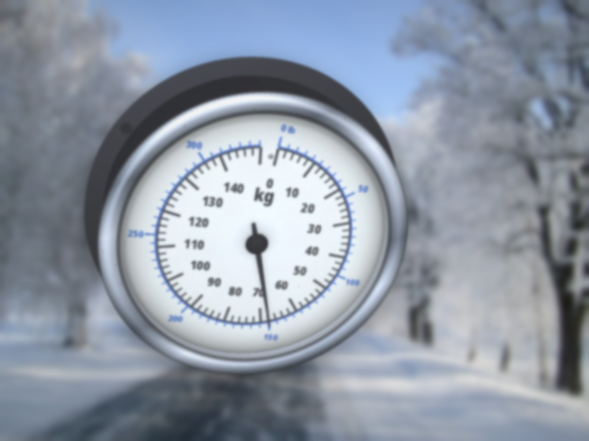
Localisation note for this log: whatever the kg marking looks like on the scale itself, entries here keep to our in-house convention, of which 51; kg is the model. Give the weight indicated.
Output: 68; kg
